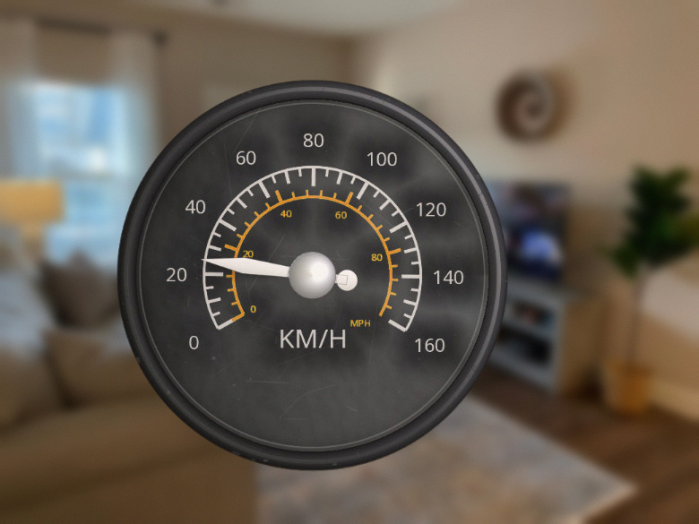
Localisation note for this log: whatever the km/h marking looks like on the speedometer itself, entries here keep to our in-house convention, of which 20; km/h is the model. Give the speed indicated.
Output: 25; km/h
